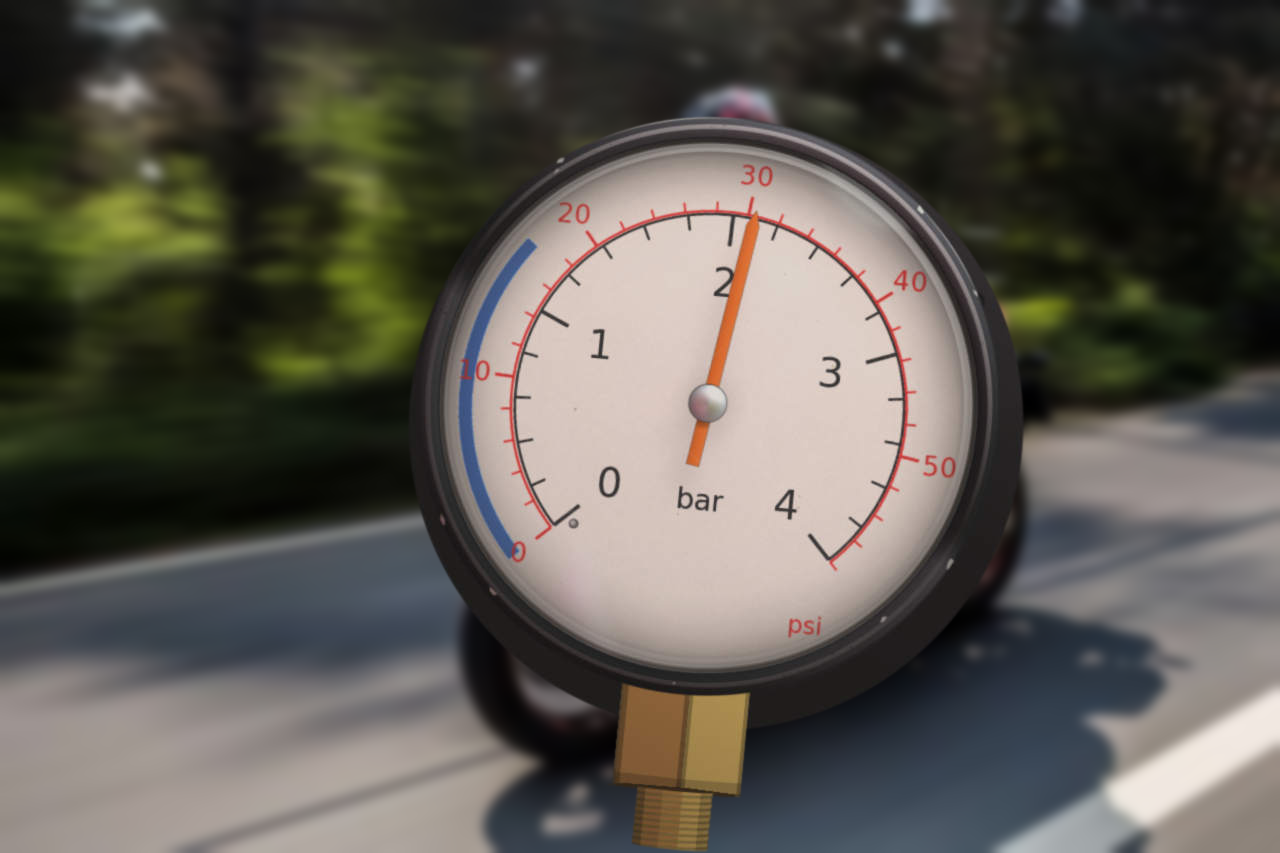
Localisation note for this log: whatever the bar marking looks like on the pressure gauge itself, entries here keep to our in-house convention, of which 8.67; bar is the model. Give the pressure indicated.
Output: 2.1; bar
